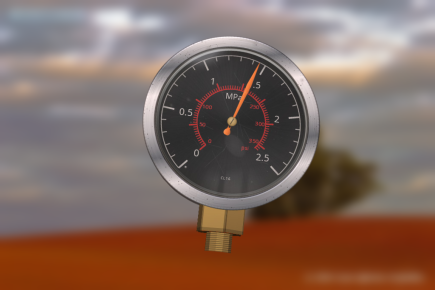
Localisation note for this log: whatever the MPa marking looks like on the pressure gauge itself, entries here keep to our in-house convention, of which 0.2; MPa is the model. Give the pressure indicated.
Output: 1.45; MPa
